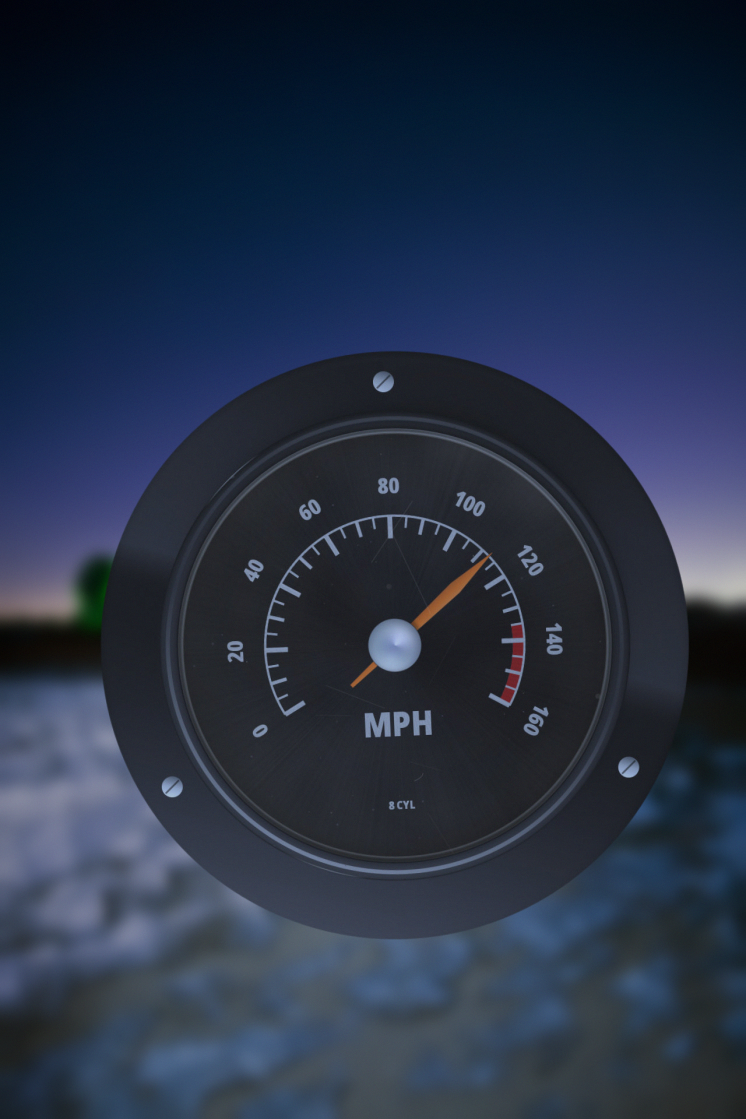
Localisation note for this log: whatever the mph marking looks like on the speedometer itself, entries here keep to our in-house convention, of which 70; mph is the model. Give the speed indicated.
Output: 112.5; mph
